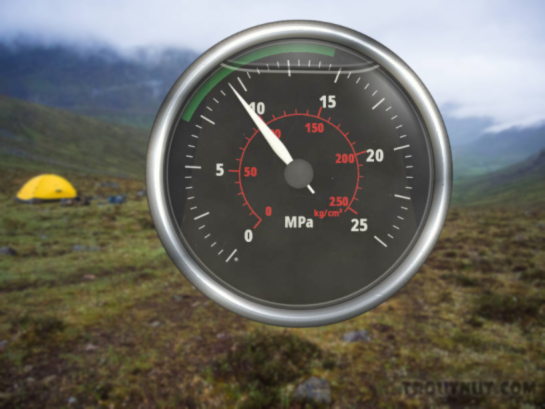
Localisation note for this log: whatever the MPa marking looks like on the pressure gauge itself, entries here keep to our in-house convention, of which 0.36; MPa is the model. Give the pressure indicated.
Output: 9.5; MPa
